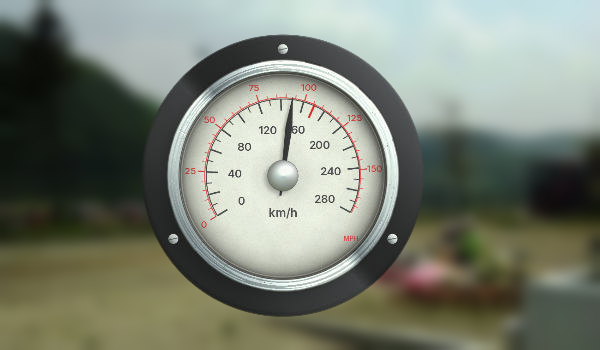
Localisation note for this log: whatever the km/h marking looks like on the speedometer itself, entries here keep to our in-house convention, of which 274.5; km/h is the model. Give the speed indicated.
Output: 150; km/h
